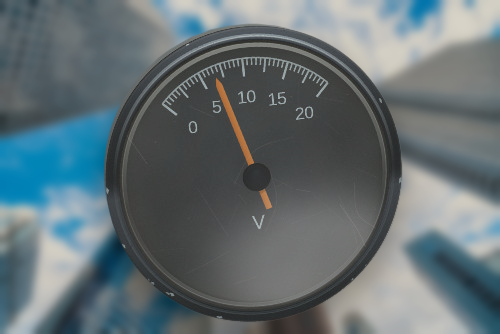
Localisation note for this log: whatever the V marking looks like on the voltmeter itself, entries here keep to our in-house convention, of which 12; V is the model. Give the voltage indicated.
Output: 6.5; V
